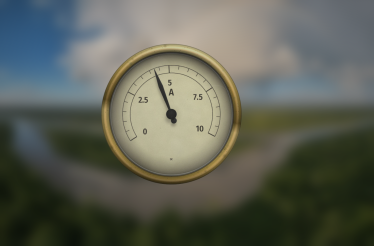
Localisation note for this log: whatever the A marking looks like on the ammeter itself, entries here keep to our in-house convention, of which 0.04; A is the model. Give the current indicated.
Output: 4.25; A
